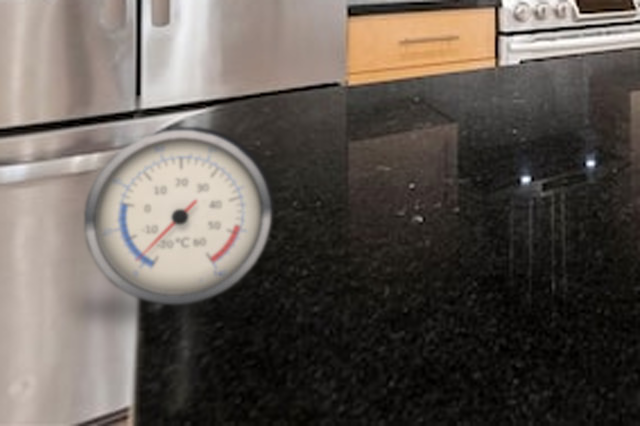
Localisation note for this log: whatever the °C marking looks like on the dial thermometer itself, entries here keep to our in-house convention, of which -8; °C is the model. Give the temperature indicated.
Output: -16; °C
